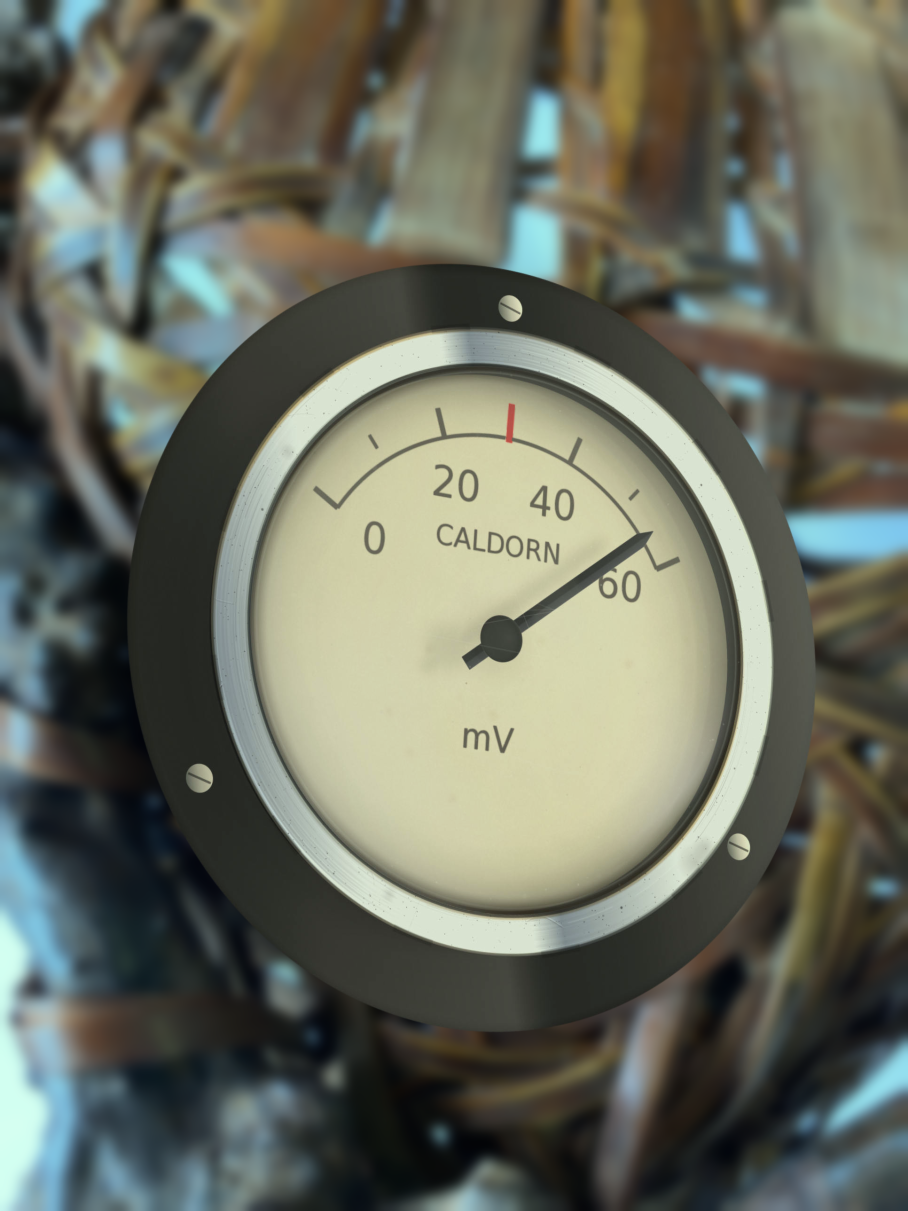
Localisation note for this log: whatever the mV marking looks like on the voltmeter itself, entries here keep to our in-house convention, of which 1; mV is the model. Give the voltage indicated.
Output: 55; mV
